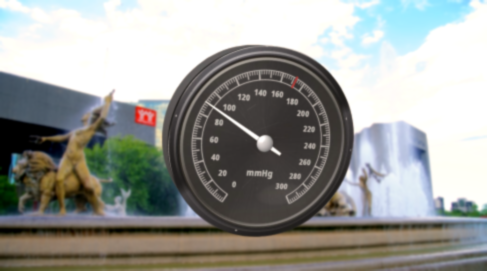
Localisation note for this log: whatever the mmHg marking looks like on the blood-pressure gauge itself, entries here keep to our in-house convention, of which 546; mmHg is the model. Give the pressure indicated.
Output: 90; mmHg
